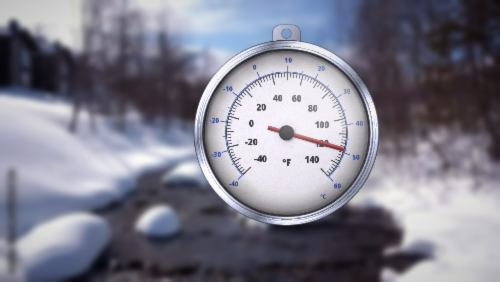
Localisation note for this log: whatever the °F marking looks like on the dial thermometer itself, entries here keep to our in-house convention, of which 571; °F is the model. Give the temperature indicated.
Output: 120; °F
